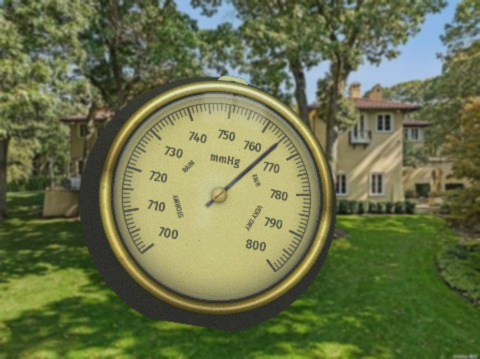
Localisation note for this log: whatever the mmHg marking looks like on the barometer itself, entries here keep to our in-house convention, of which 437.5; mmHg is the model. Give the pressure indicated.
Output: 765; mmHg
